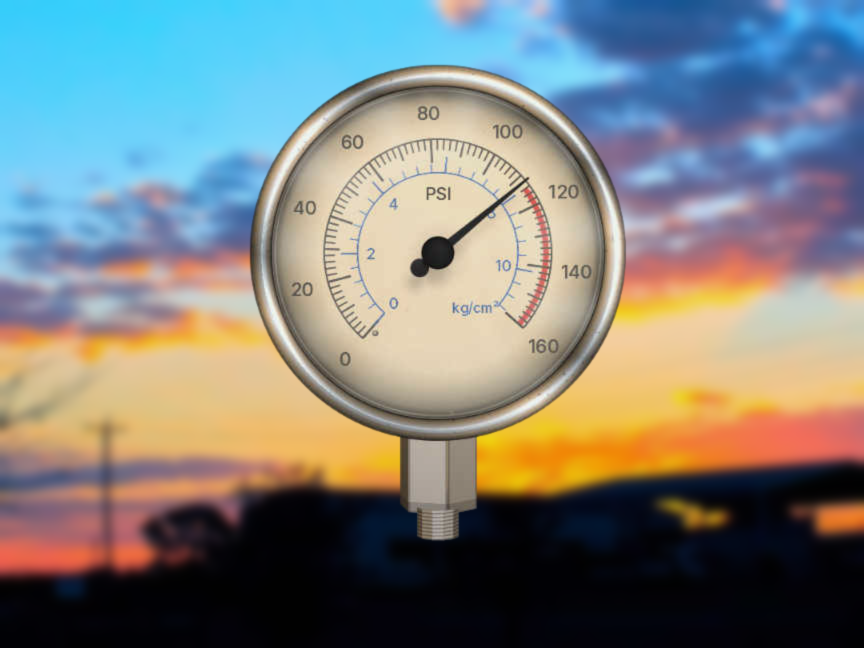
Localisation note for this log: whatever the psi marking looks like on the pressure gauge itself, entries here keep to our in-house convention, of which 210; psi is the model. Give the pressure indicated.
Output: 112; psi
